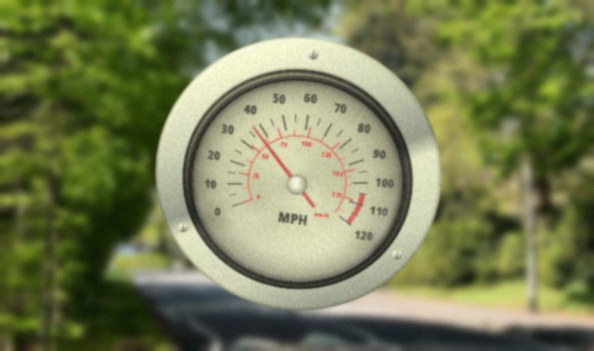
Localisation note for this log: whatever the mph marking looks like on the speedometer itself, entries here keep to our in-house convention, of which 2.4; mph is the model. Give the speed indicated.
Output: 37.5; mph
